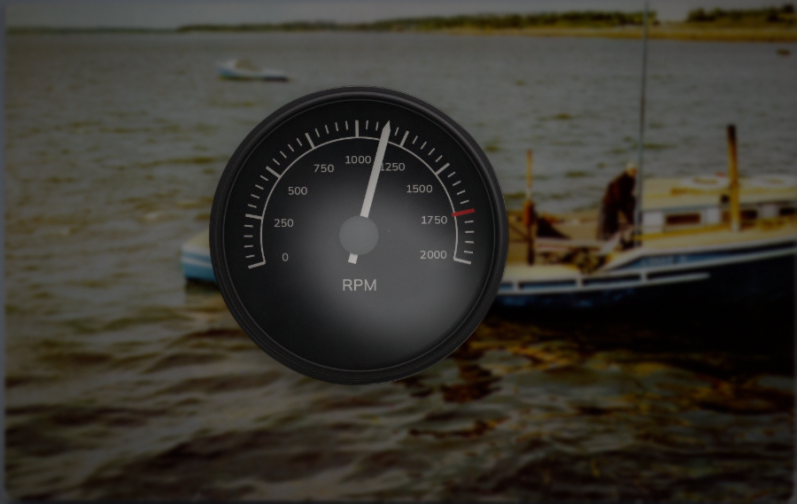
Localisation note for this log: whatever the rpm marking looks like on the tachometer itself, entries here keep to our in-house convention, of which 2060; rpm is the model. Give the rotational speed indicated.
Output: 1150; rpm
